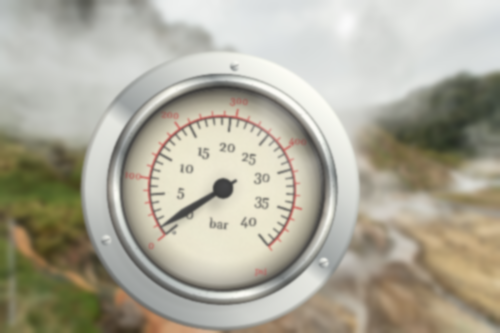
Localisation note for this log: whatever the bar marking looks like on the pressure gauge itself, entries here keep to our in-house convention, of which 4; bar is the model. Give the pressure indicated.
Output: 1; bar
